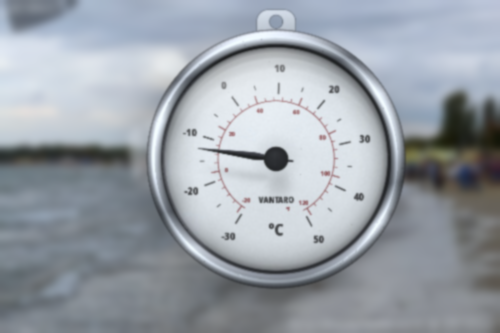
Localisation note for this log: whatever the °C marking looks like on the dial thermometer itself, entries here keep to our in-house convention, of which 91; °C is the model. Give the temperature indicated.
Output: -12.5; °C
